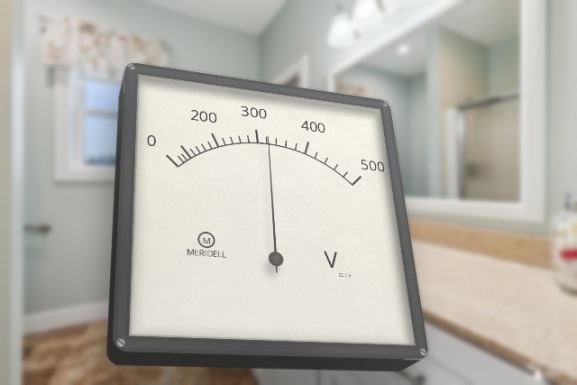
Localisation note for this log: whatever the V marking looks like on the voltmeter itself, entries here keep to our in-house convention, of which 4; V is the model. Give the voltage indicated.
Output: 320; V
